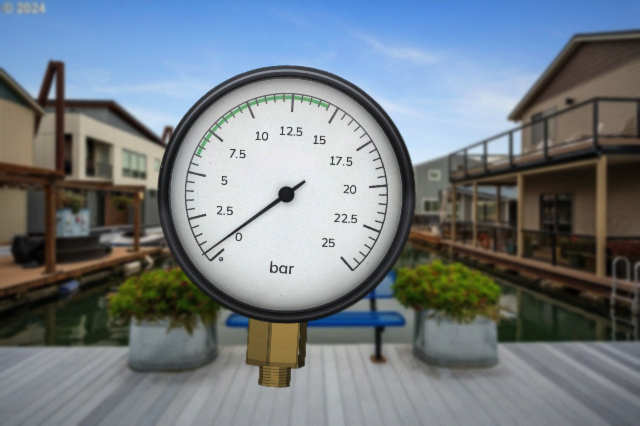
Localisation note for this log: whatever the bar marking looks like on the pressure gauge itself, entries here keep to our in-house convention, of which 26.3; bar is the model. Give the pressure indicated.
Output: 0.5; bar
